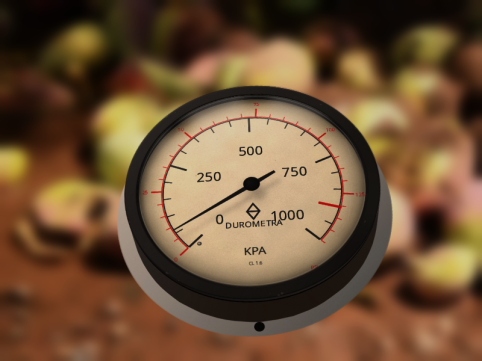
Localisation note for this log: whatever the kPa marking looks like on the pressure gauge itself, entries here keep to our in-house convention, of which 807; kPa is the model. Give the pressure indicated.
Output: 50; kPa
